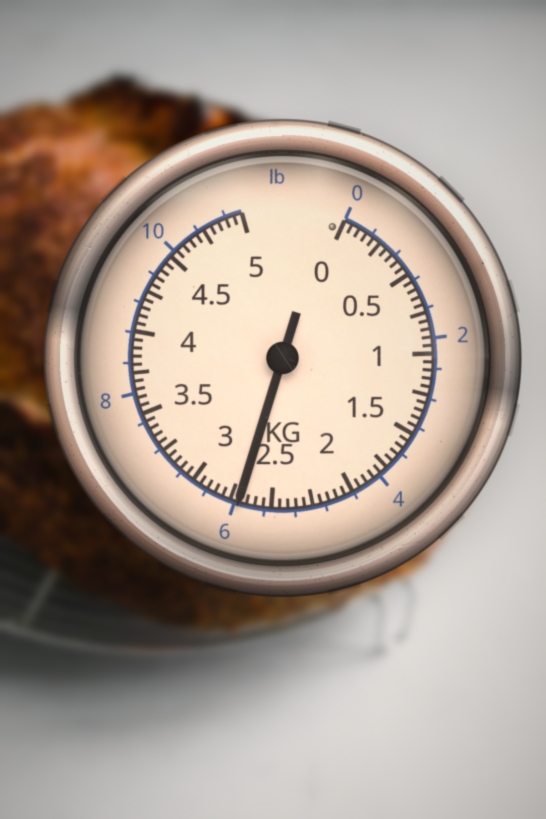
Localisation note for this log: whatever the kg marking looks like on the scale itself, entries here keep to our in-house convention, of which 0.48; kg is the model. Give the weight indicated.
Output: 2.7; kg
